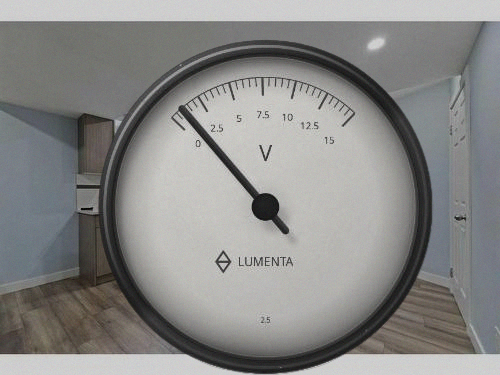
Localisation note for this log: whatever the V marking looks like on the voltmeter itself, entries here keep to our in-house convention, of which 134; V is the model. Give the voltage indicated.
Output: 1; V
